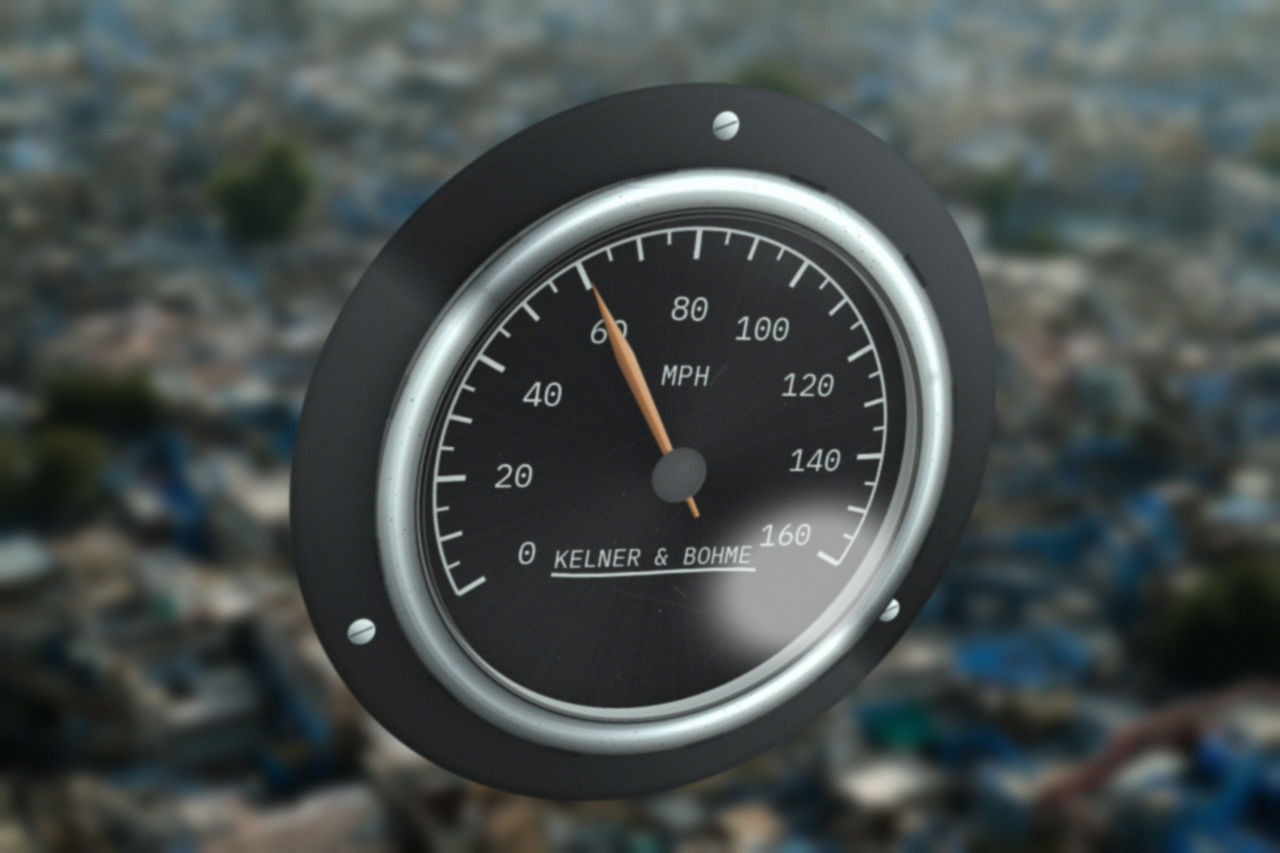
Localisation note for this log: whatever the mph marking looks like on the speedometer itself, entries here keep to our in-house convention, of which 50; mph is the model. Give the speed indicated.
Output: 60; mph
